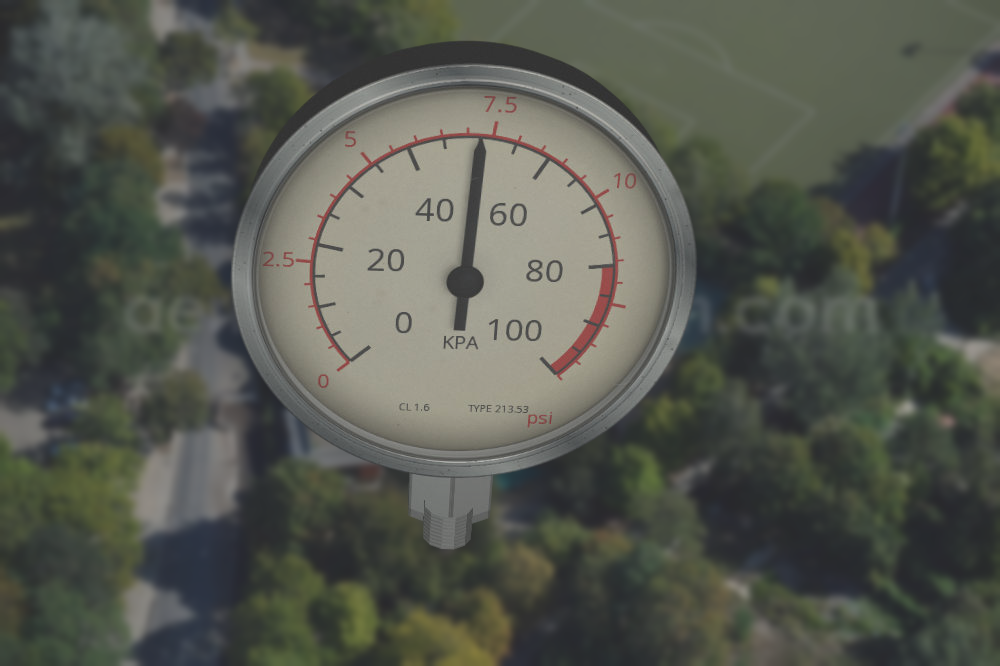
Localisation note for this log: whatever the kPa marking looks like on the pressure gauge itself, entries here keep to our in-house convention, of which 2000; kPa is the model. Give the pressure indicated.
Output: 50; kPa
